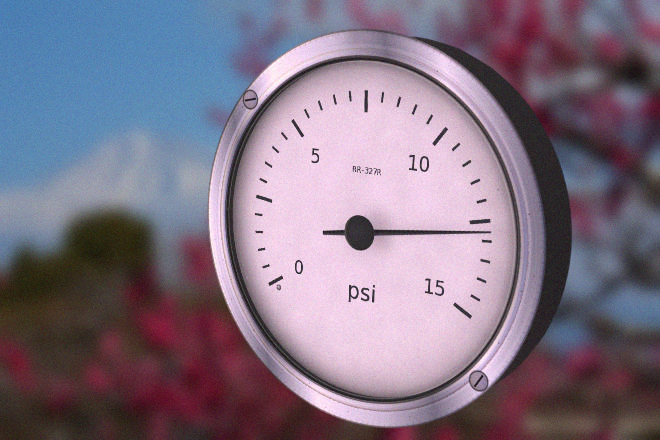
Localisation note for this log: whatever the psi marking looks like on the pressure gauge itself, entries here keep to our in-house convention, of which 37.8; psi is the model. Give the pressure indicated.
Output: 12.75; psi
